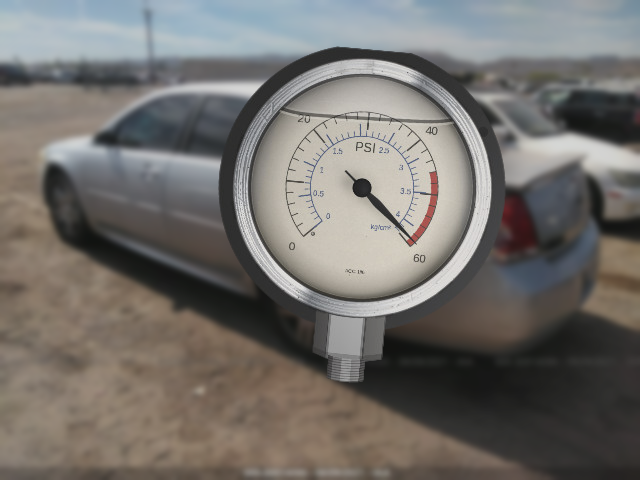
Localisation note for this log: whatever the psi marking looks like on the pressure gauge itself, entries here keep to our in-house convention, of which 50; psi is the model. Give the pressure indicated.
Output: 59; psi
